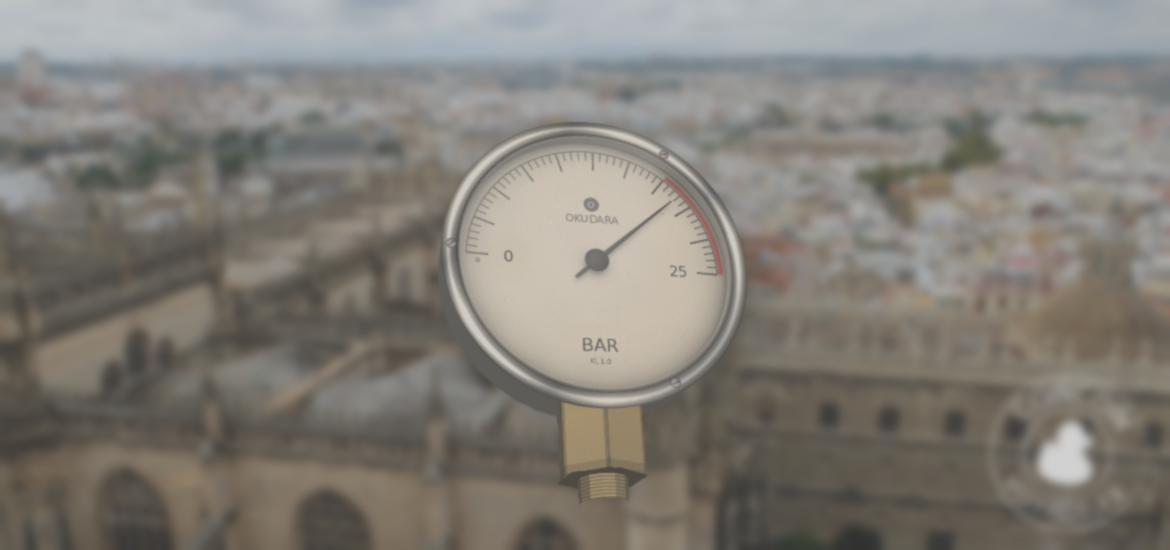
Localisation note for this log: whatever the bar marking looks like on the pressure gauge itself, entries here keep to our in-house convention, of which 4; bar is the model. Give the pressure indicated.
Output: 19; bar
